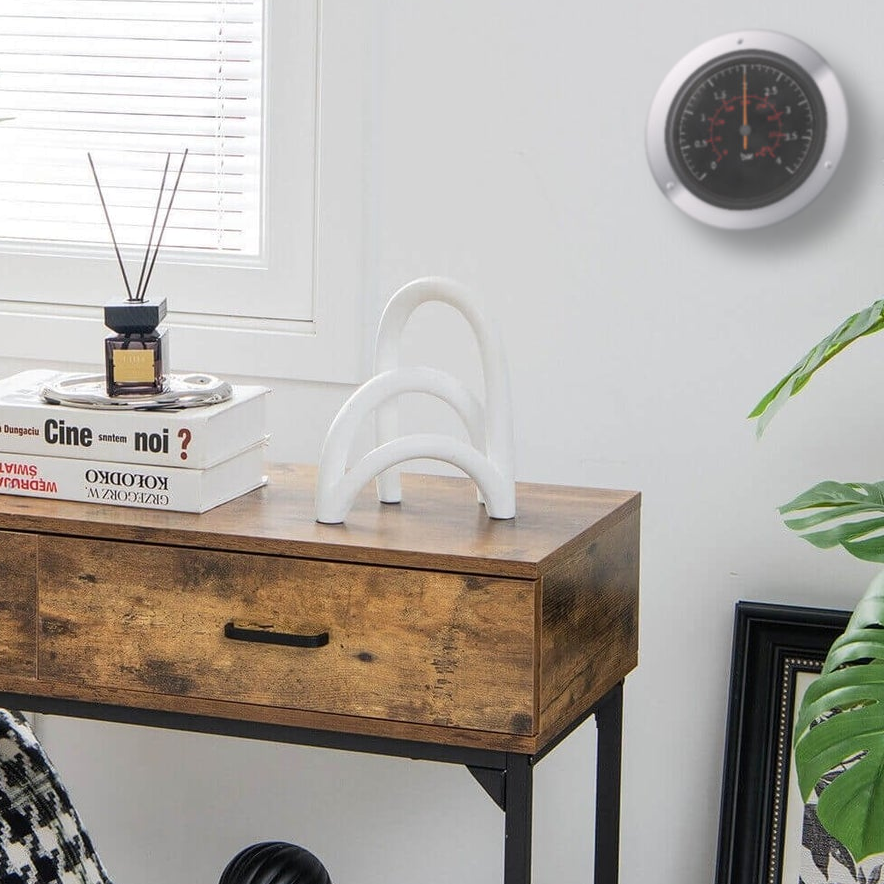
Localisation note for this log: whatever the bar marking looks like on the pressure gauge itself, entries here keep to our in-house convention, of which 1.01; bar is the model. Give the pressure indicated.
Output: 2; bar
